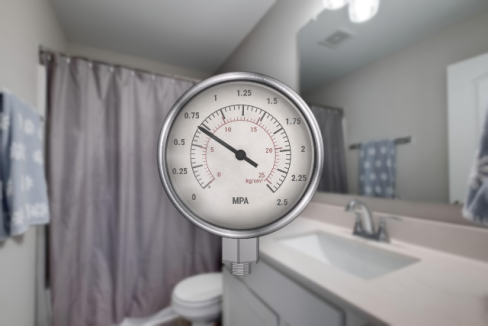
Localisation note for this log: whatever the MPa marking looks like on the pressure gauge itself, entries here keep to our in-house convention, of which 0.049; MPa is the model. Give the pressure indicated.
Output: 0.7; MPa
